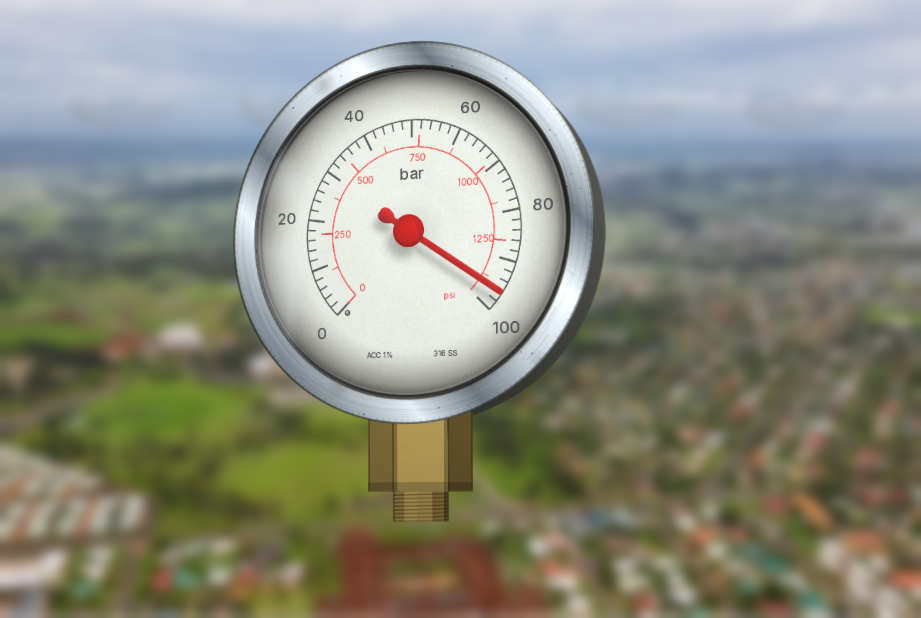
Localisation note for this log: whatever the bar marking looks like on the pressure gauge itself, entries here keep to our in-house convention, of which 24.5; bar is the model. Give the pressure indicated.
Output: 96; bar
